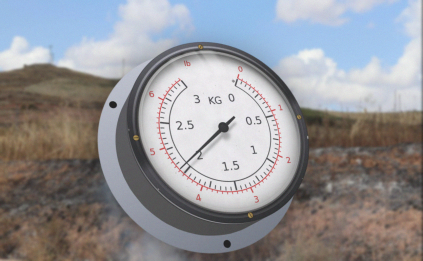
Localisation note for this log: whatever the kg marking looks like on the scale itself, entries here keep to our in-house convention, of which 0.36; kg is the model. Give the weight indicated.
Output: 2.05; kg
